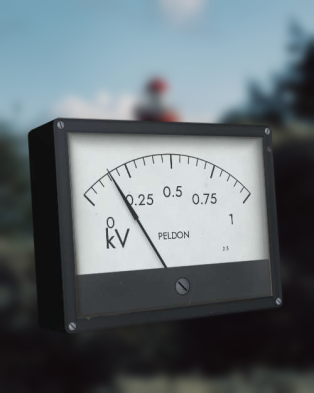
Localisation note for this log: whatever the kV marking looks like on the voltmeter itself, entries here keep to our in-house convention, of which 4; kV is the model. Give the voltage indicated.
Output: 0.15; kV
